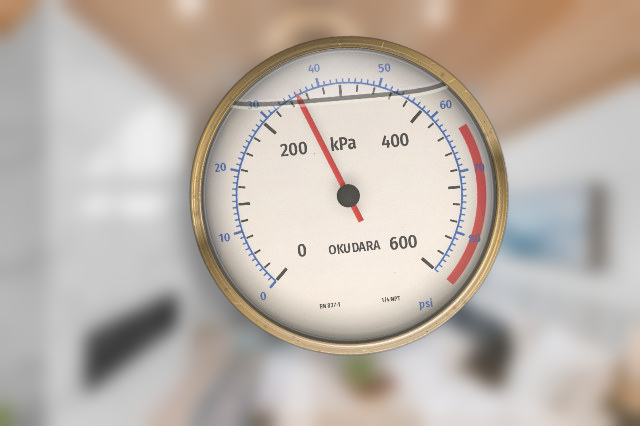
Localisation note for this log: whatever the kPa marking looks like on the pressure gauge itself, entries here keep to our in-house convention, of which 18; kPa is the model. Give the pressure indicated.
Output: 250; kPa
